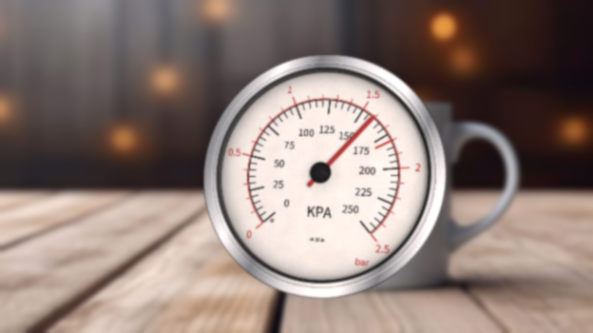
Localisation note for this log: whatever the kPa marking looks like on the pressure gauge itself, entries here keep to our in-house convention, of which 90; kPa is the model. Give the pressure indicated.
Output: 160; kPa
